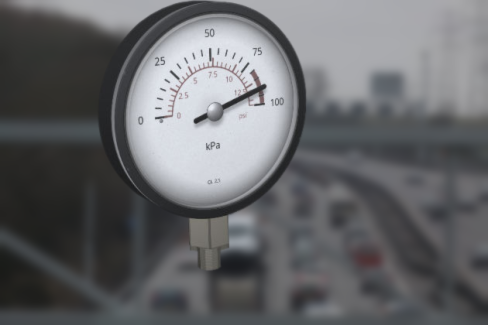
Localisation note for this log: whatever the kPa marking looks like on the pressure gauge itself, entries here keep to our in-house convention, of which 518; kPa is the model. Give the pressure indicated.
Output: 90; kPa
